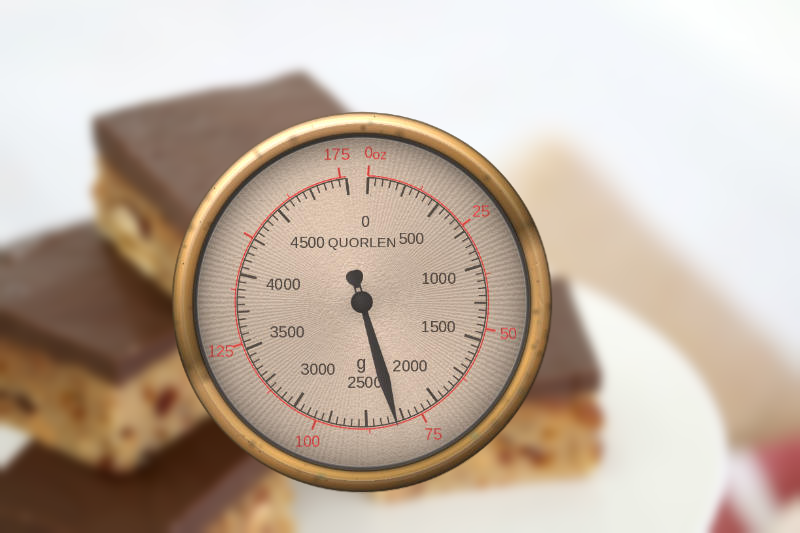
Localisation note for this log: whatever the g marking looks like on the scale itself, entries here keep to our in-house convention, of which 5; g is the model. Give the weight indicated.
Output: 2300; g
